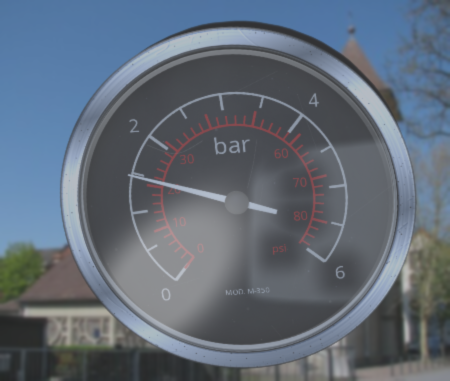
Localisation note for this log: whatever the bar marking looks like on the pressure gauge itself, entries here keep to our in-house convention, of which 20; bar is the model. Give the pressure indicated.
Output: 1.5; bar
